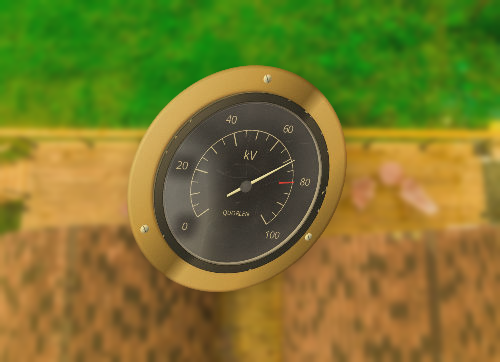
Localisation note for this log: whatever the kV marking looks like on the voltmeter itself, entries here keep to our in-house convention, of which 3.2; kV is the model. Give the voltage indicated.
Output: 70; kV
